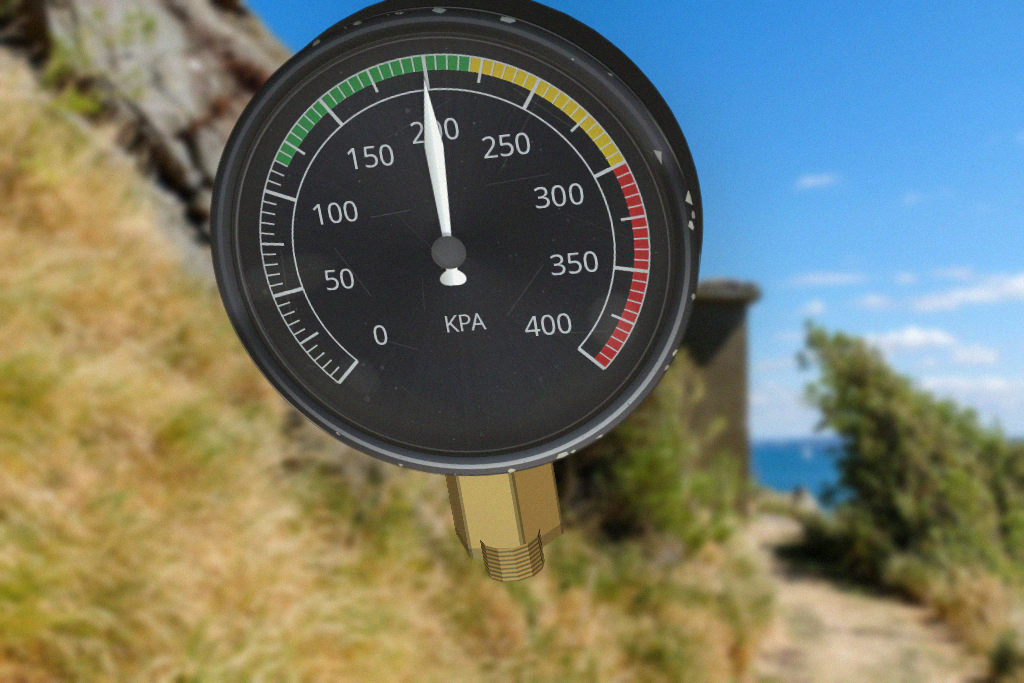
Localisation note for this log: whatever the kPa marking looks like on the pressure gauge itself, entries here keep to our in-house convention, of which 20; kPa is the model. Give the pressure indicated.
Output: 200; kPa
